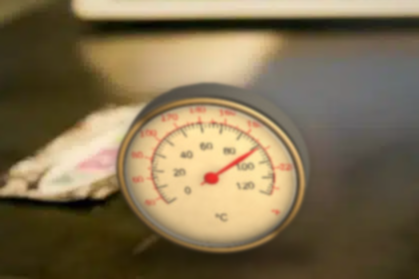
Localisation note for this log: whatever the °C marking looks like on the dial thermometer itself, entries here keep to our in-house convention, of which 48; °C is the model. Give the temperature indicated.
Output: 90; °C
